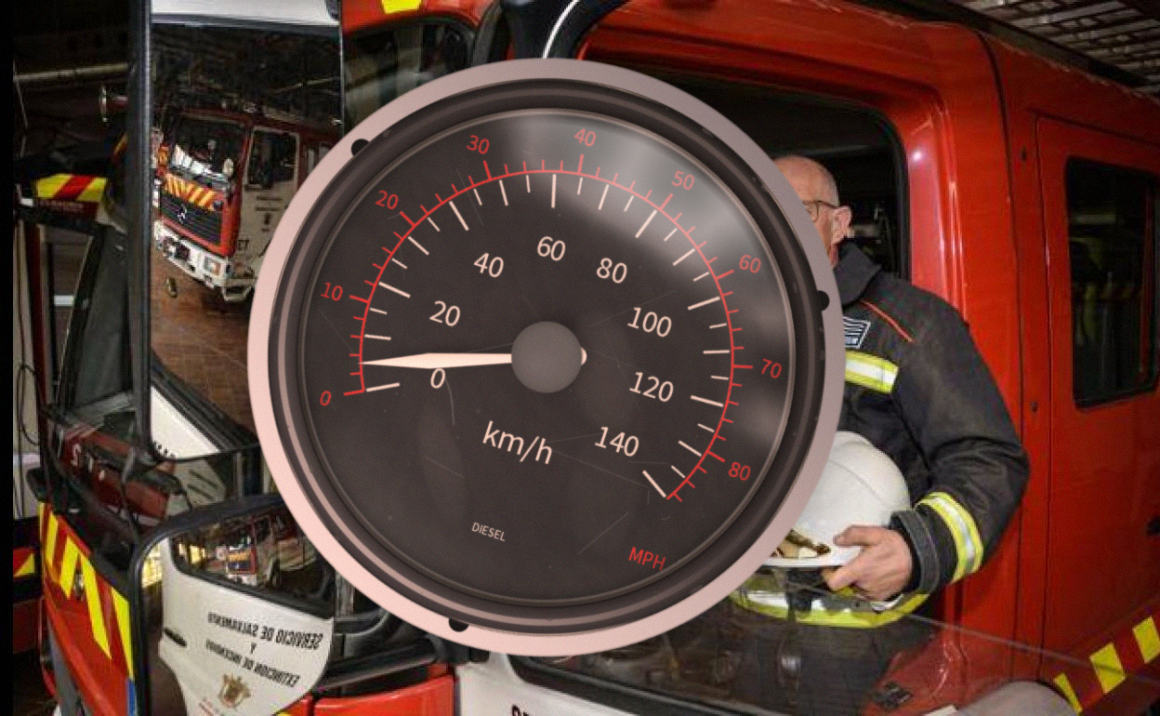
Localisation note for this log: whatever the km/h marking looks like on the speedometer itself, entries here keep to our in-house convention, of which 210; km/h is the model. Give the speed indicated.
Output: 5; km/h
